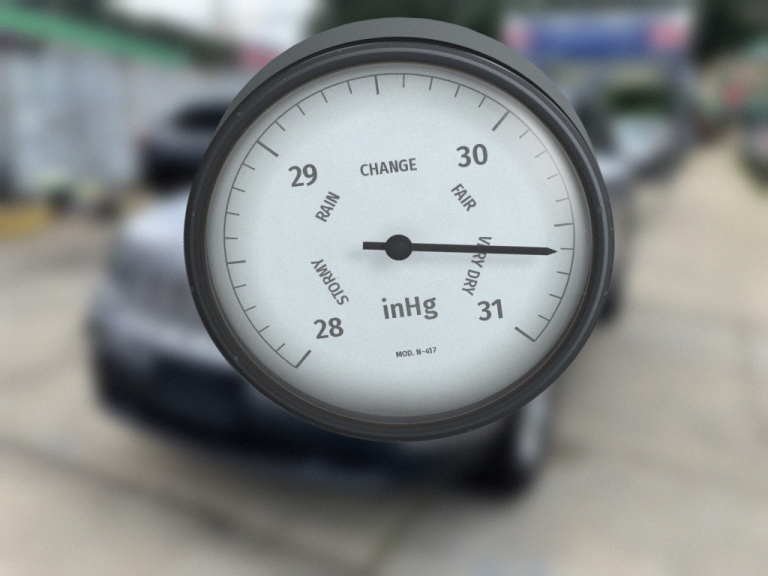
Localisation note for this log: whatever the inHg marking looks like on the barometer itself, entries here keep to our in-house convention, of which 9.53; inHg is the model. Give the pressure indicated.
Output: 30.6; inHg
